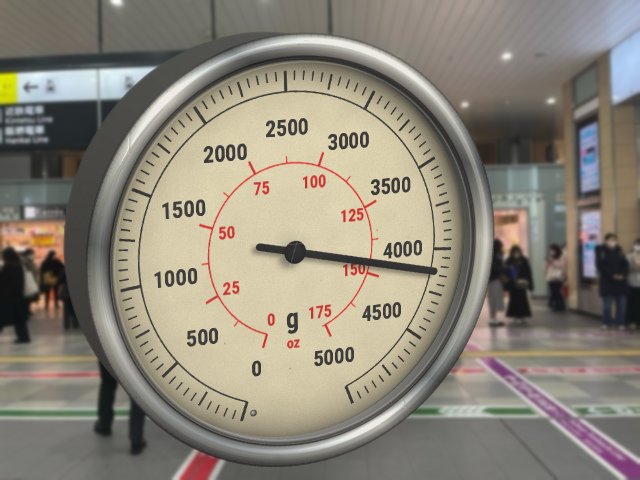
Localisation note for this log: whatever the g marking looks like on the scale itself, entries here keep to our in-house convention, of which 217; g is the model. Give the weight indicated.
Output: 4125; g
